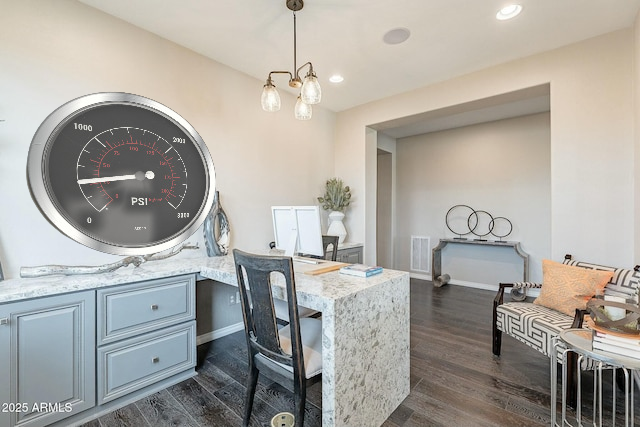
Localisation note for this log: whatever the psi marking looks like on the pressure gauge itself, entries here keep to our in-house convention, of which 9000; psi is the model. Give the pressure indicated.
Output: 400; psi
